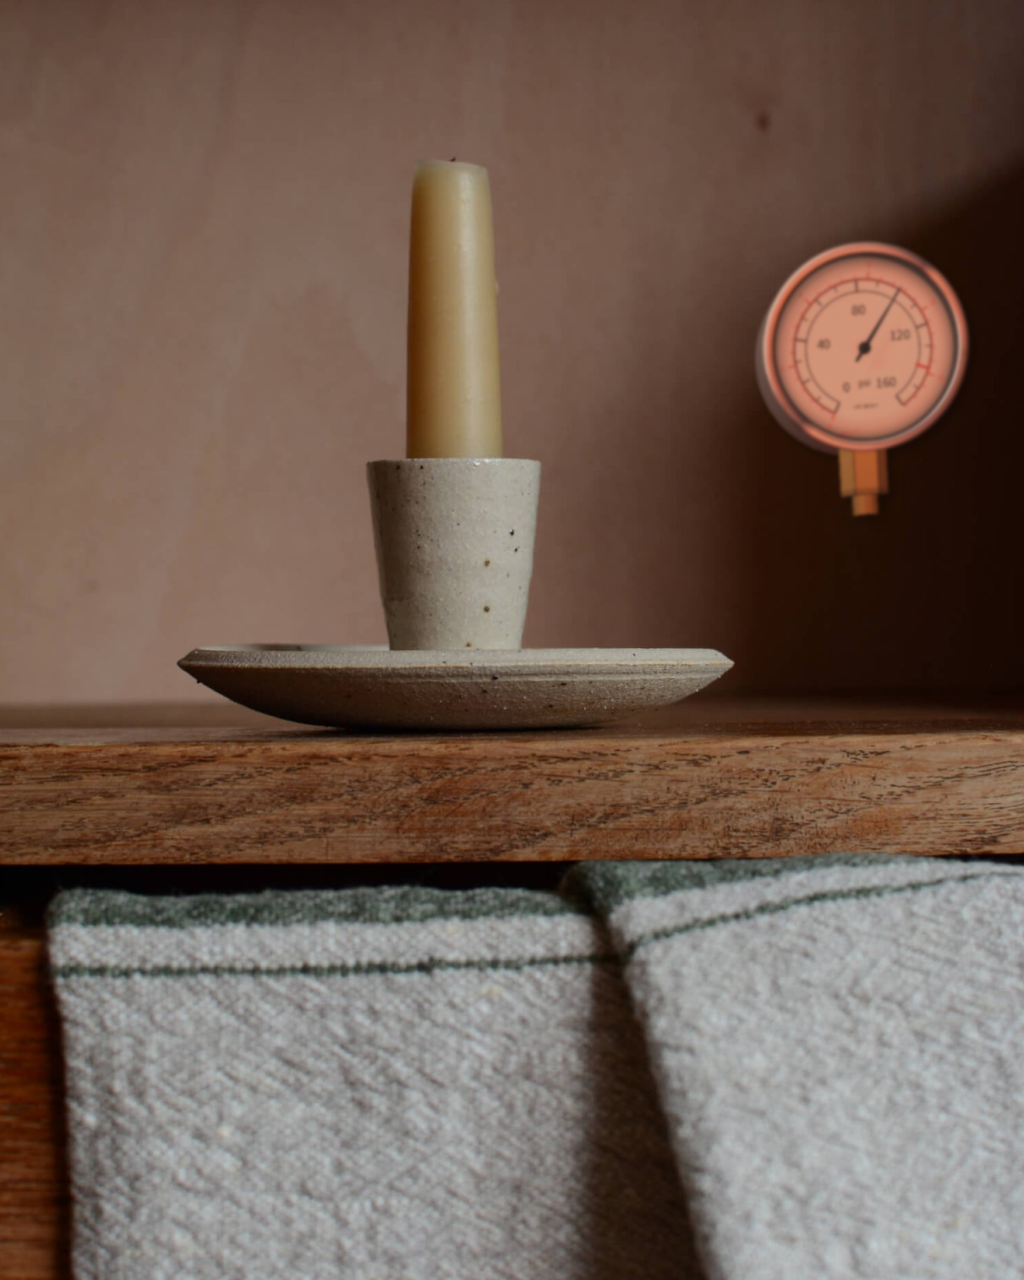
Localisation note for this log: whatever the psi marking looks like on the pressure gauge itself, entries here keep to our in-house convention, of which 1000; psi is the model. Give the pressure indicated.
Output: 100; psi
